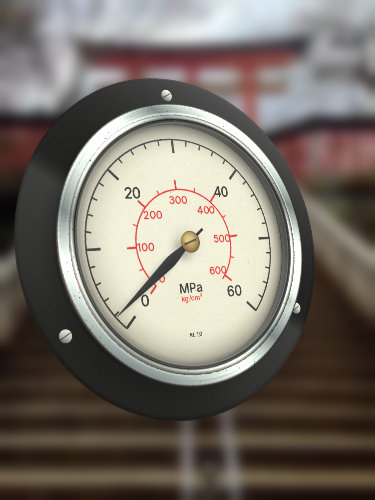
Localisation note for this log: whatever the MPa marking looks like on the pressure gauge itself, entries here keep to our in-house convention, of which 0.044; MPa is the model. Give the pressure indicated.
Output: 2; MPa
